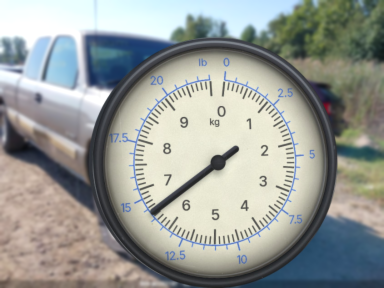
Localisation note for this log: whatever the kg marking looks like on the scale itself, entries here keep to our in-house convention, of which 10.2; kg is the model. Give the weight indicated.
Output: 6.5; kg
